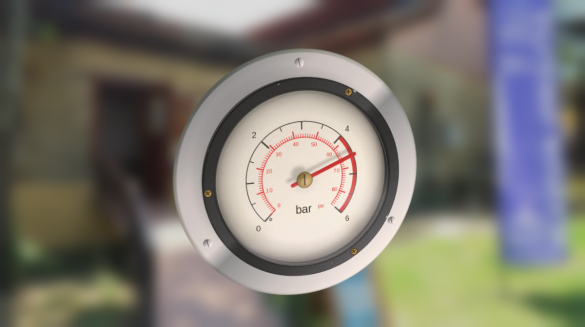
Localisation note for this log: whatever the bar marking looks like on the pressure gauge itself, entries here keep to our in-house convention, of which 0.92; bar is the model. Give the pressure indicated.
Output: 4.5; bar
